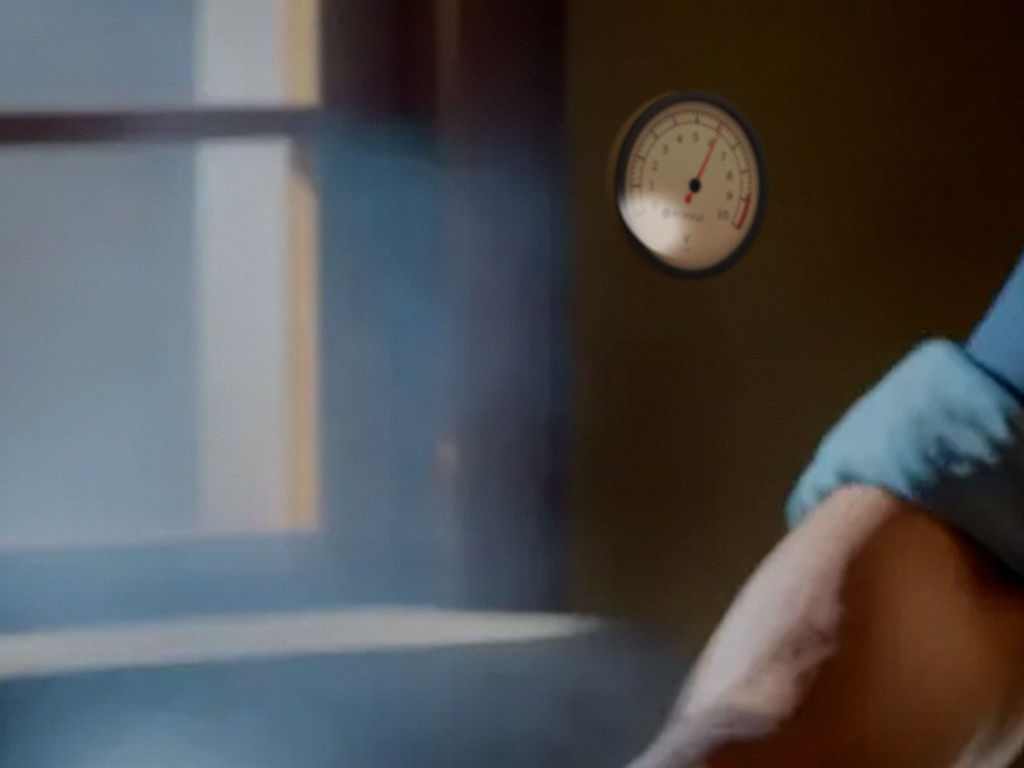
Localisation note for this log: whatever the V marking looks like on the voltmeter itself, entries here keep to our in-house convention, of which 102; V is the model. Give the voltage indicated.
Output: 6; V
